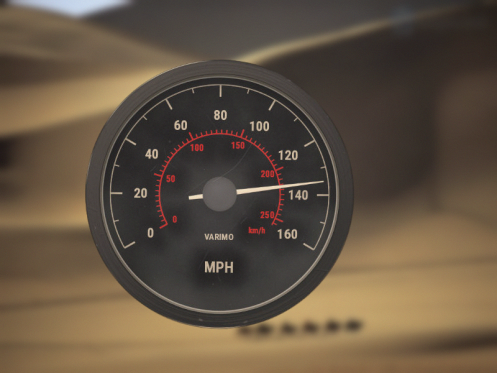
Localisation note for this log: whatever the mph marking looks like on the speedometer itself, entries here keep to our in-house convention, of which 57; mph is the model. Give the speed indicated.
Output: 135; mph
